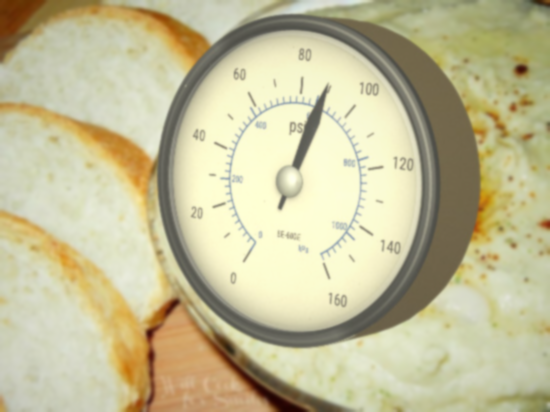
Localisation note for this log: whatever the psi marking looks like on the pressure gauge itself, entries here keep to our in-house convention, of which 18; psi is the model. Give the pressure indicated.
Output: 90; psi
